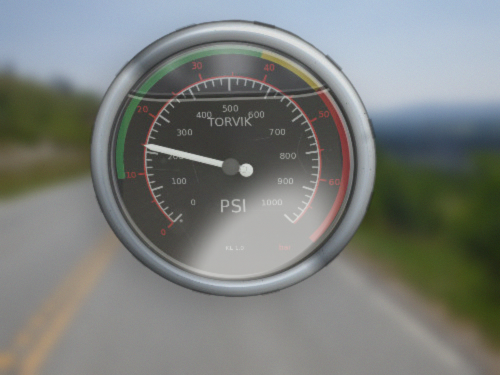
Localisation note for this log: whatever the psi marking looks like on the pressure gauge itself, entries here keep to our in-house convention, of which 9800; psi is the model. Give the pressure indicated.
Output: 220; psi
